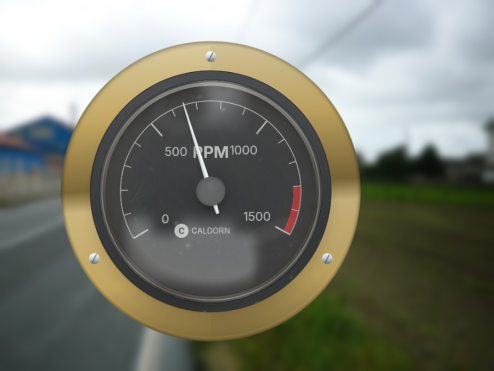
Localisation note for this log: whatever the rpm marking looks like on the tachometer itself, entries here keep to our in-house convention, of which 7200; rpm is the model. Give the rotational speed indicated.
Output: 650; rpm
